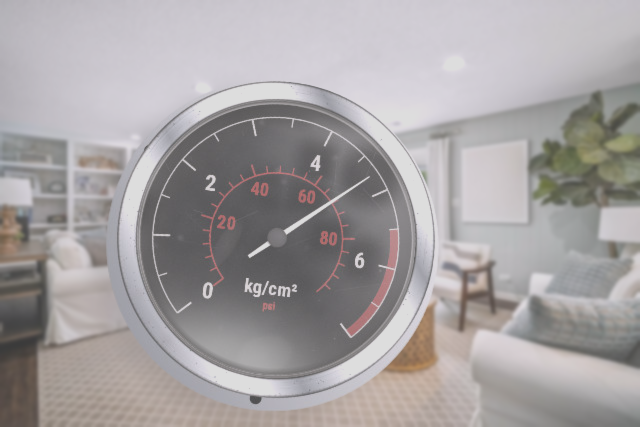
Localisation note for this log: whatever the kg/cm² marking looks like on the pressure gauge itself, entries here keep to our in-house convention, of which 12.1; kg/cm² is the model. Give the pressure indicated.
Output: 4.75; kg/cm²
